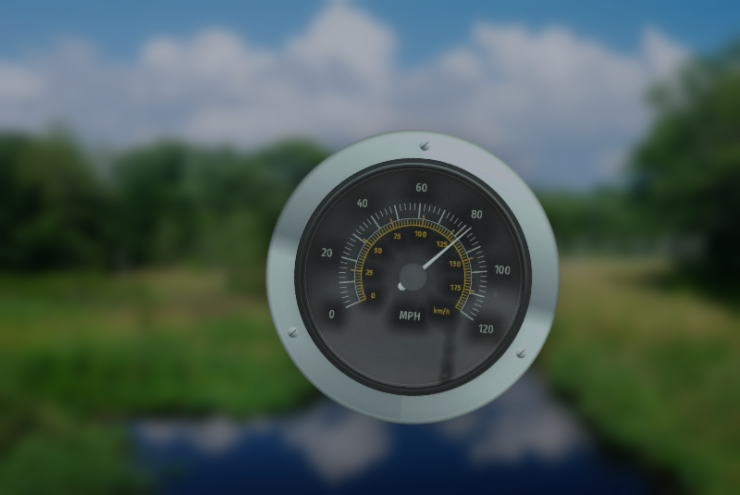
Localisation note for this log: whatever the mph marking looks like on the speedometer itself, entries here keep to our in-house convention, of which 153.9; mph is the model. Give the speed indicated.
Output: 82; mph
